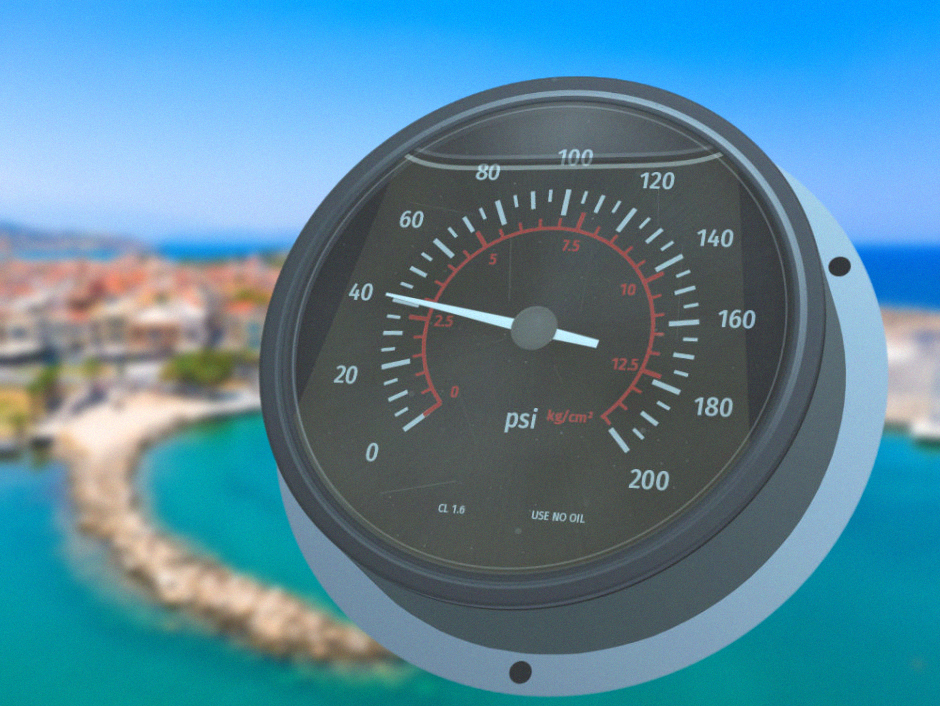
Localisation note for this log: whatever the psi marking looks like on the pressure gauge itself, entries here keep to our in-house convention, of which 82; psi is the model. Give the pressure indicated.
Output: 40; psi
